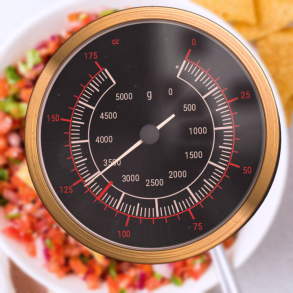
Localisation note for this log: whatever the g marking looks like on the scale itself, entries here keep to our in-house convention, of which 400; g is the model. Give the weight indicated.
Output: 3450; g
